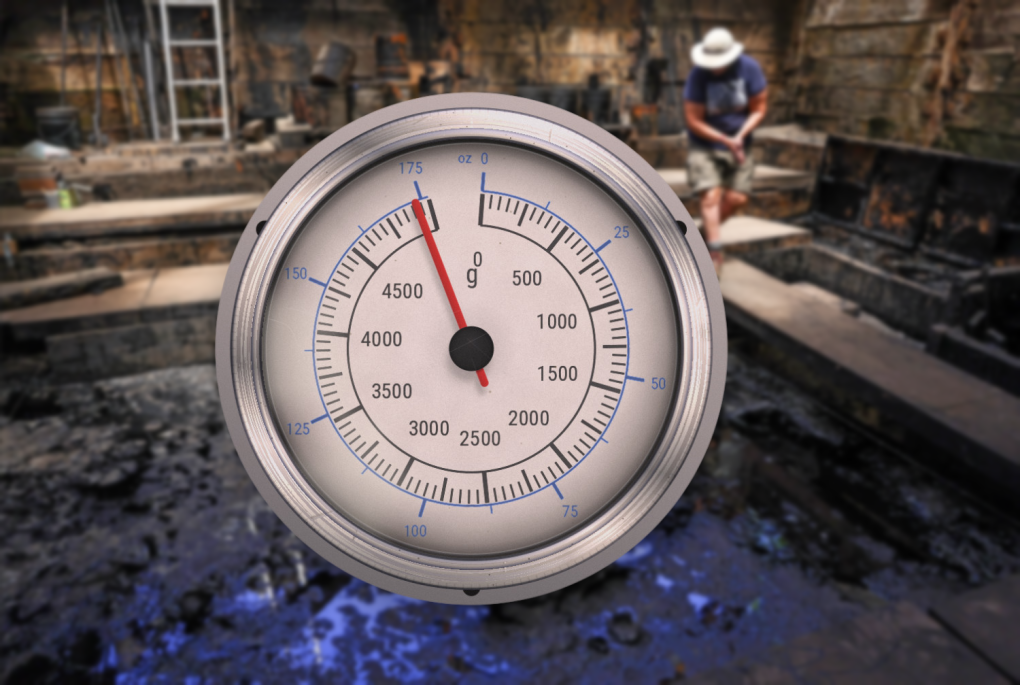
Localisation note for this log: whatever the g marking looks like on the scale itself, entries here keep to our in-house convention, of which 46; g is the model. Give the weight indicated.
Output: 4925; g
